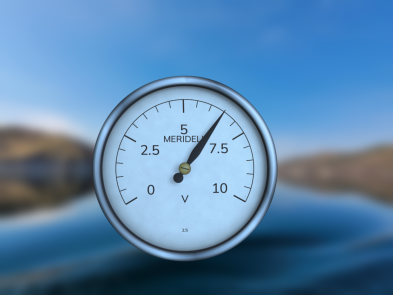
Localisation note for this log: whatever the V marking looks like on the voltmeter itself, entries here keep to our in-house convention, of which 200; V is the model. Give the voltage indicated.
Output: 6.5; V
